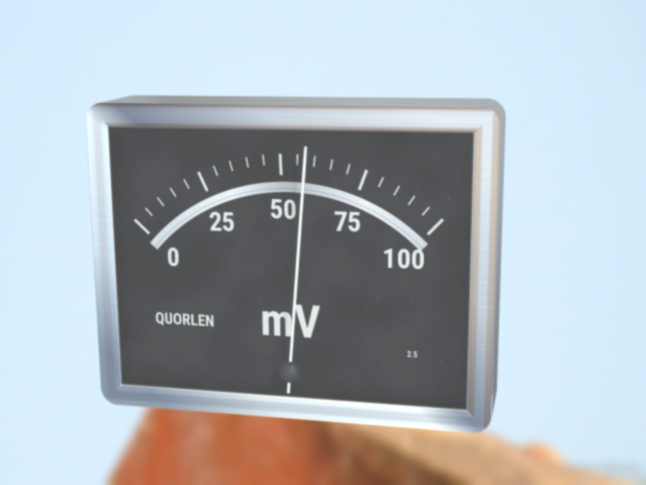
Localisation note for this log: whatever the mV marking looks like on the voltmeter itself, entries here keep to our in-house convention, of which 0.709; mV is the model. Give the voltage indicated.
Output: 57.5; mV
